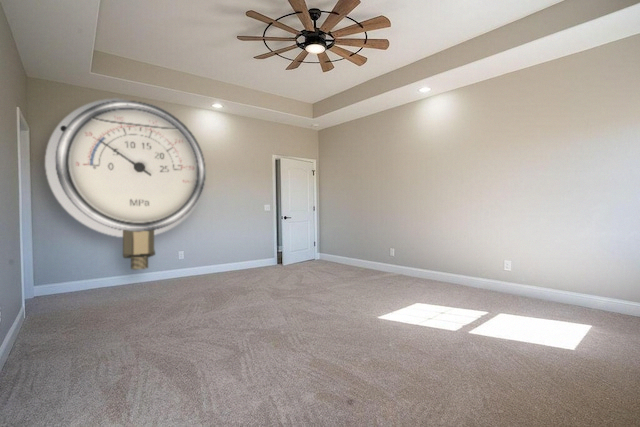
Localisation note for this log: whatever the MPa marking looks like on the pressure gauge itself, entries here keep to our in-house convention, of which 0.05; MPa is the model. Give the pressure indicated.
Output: 5; MPa
